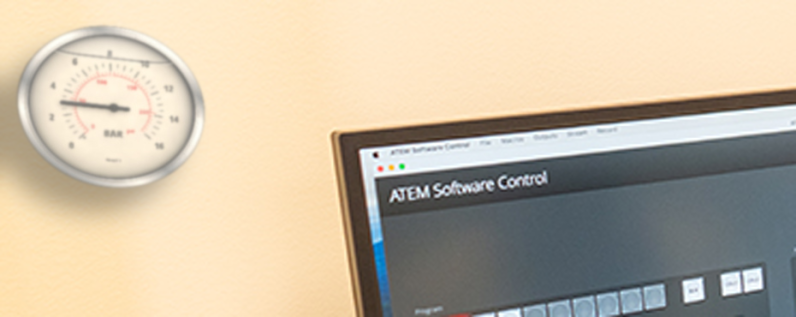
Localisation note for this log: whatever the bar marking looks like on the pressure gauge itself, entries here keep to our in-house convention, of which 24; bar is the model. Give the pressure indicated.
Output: 3; bar
